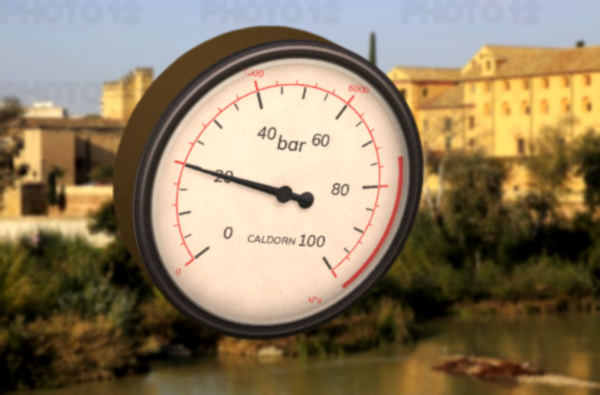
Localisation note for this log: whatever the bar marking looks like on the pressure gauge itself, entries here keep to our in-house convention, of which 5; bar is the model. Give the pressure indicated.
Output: 20; bar
